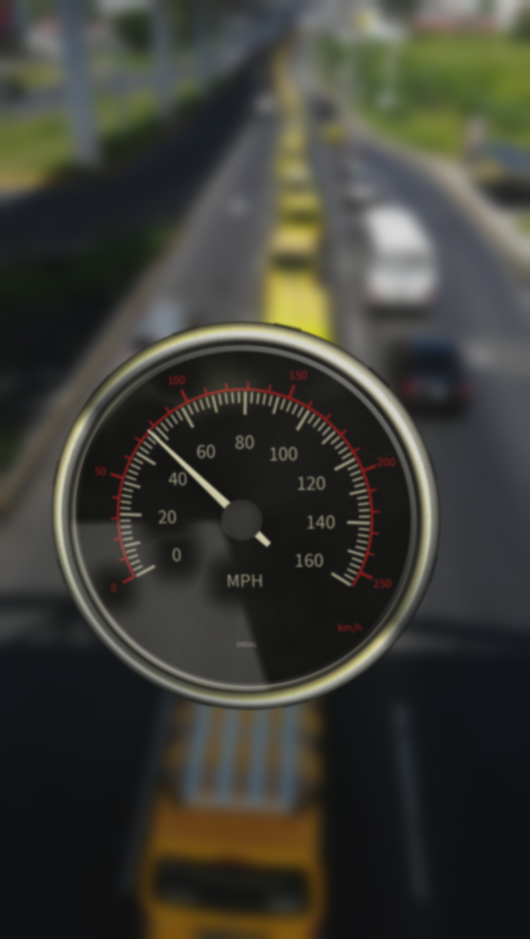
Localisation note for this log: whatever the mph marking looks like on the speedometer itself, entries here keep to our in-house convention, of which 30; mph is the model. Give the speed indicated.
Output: 48; mph
